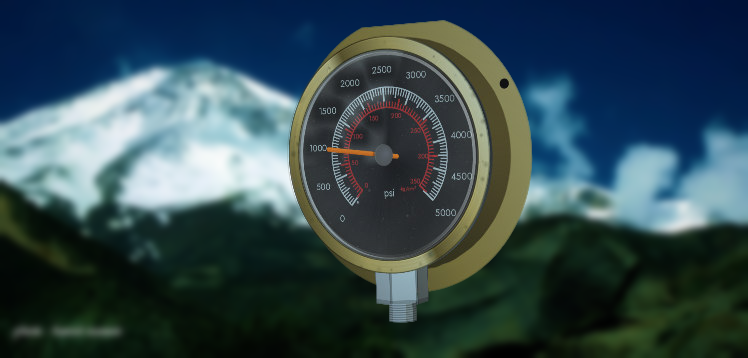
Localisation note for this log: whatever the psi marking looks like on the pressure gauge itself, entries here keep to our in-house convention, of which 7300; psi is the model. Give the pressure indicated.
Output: 1000; psi
